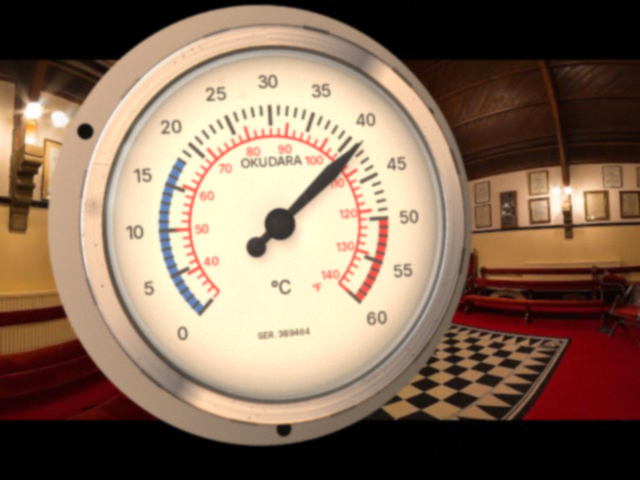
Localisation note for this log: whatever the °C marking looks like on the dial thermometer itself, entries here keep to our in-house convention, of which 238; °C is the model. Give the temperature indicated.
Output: 41; °C
